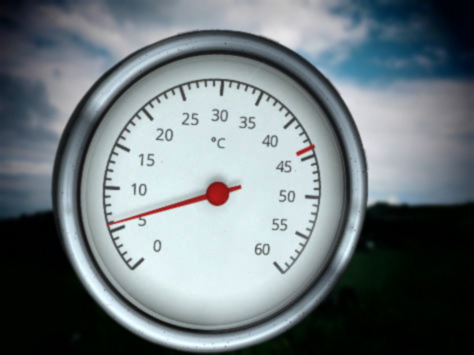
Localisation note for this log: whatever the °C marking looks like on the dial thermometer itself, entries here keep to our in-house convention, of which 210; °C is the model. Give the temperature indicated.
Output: 6; °C
